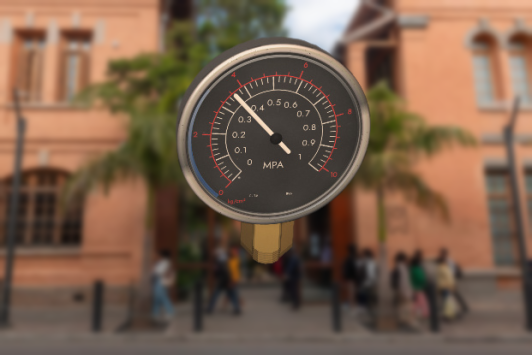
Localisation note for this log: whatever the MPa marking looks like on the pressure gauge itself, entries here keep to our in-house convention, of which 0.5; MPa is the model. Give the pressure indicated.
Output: 0.36; MPa
